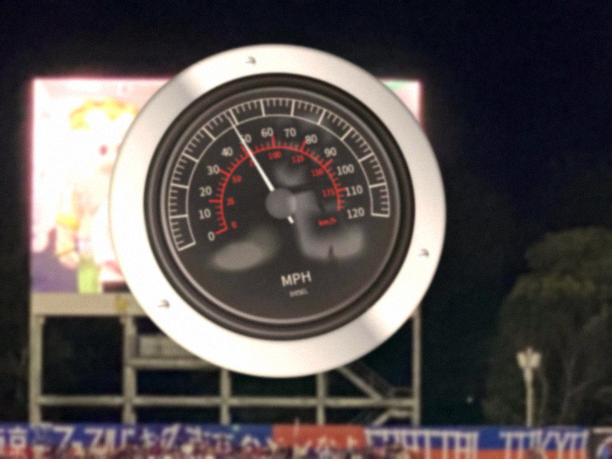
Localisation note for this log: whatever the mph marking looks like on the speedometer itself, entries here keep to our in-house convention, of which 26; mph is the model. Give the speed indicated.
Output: 48; mph
